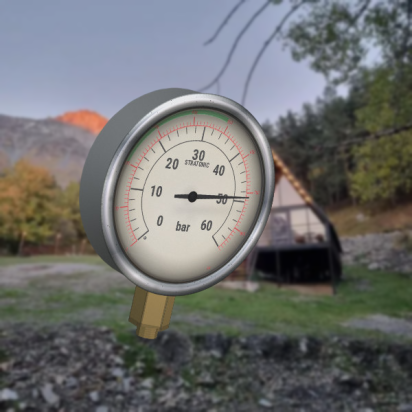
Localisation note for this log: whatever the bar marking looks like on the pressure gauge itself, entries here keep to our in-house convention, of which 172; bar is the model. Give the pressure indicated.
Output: 49; bar
